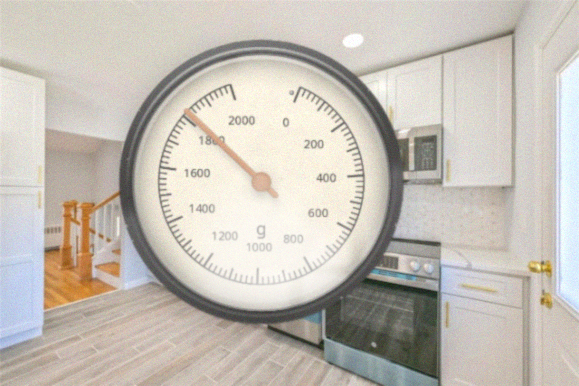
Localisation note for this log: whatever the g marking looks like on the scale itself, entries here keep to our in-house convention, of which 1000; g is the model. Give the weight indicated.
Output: 1820; g
